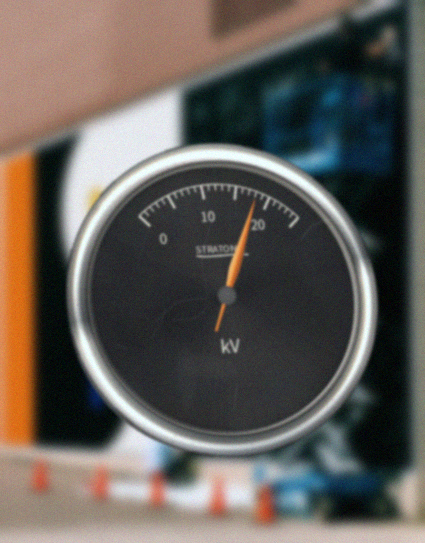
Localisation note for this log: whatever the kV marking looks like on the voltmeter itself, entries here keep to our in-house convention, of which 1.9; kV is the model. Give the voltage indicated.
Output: 18; kV
